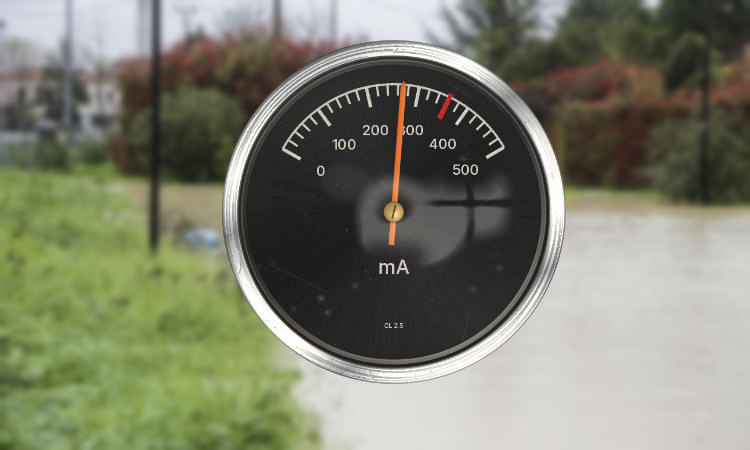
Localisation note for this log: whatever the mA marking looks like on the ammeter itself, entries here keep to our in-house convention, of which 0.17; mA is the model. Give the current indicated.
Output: 270; mA
